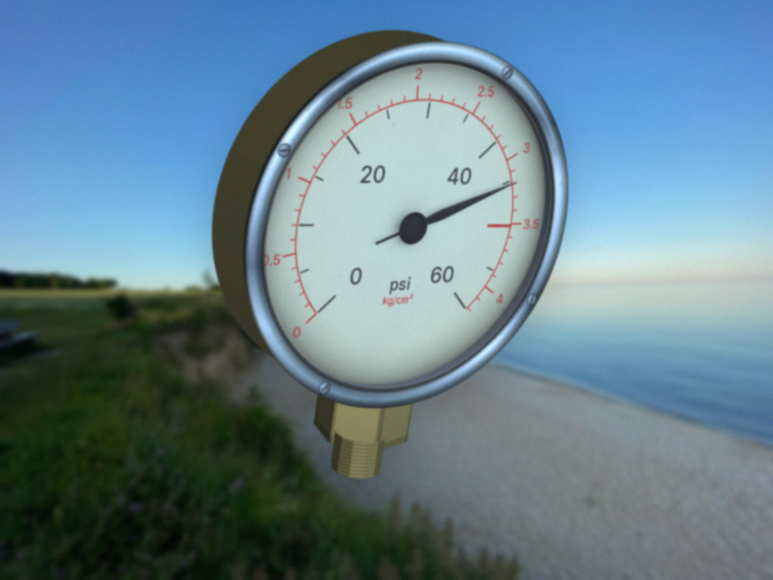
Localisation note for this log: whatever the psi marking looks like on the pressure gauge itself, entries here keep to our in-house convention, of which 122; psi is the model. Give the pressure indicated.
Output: 45; psi
